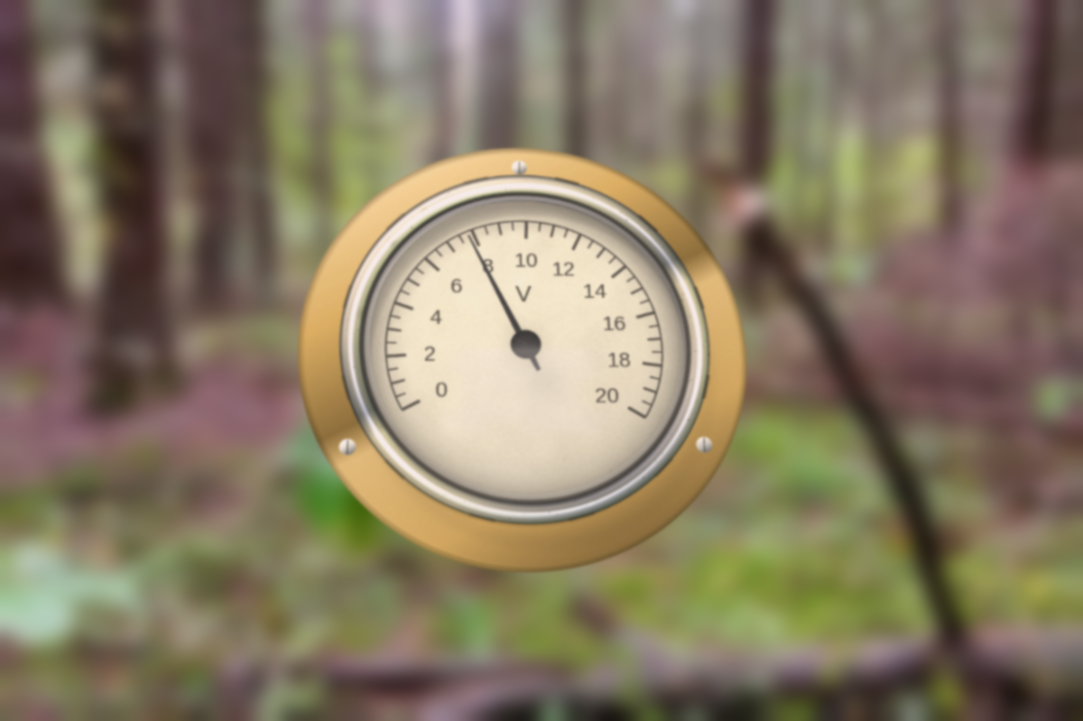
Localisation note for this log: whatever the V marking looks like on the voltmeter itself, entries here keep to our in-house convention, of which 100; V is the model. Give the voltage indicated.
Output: 7.75; V
